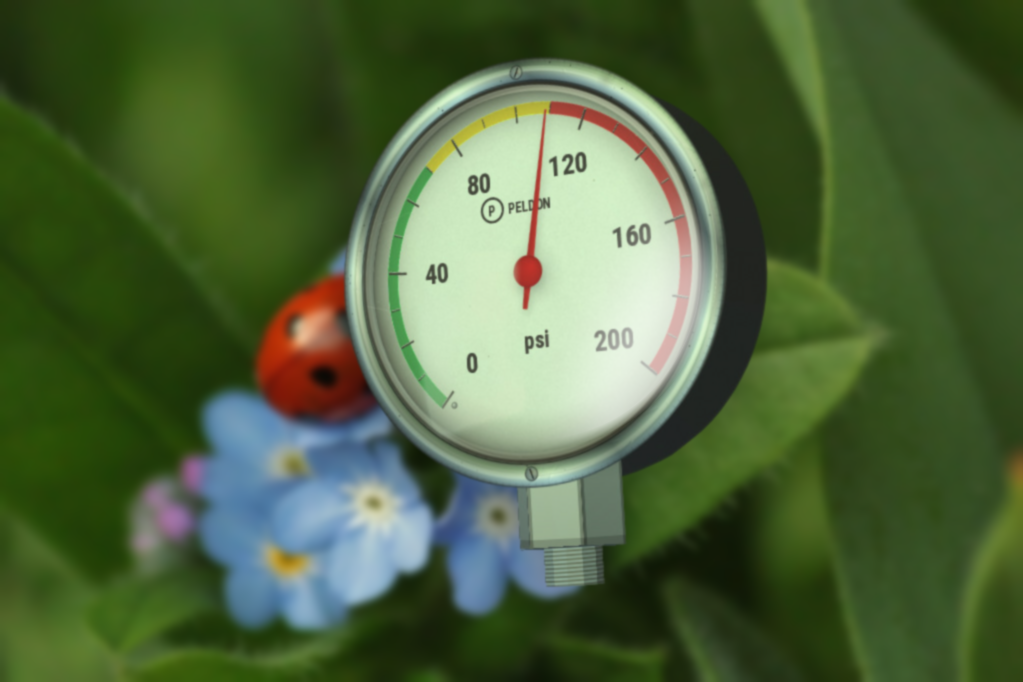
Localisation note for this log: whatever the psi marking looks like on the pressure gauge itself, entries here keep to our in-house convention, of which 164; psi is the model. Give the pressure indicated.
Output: 110; psi
